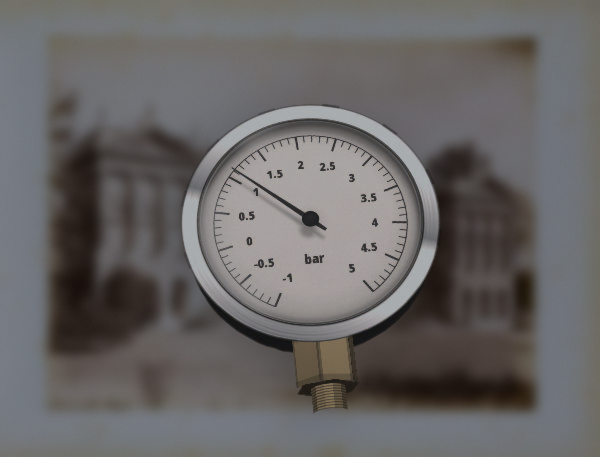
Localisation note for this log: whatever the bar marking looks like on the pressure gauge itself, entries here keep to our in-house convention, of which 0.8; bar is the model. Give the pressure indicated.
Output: 1.1; bar
